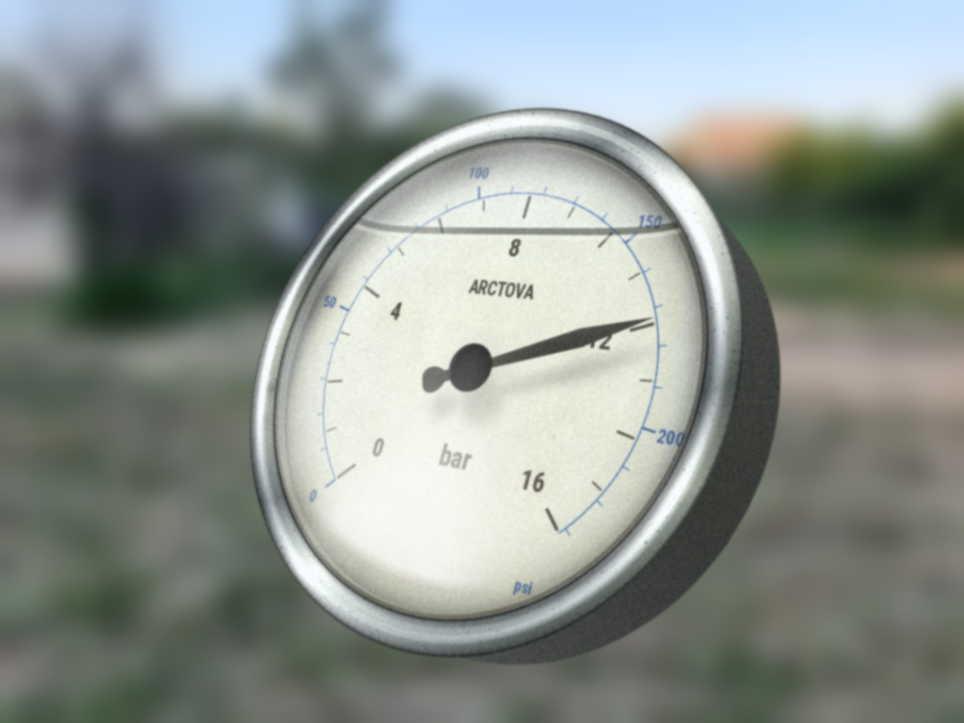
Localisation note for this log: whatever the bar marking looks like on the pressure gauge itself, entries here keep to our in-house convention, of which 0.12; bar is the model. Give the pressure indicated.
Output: 12; bar
